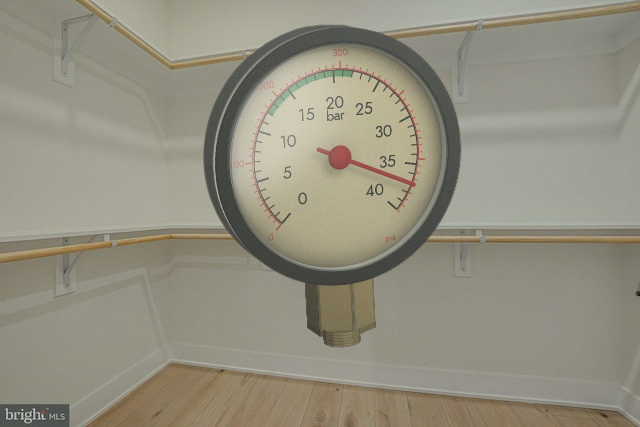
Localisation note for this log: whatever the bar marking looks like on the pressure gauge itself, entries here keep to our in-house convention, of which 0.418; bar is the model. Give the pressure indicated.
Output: 37; bar
